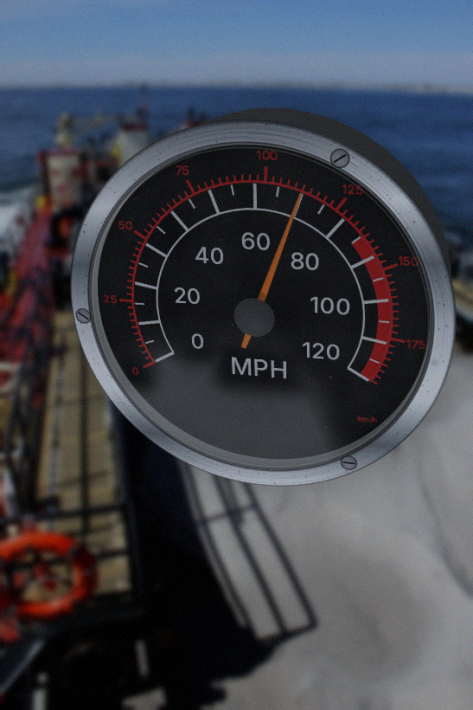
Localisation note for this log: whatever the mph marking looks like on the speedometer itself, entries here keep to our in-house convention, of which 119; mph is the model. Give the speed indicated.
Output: 70; mph
